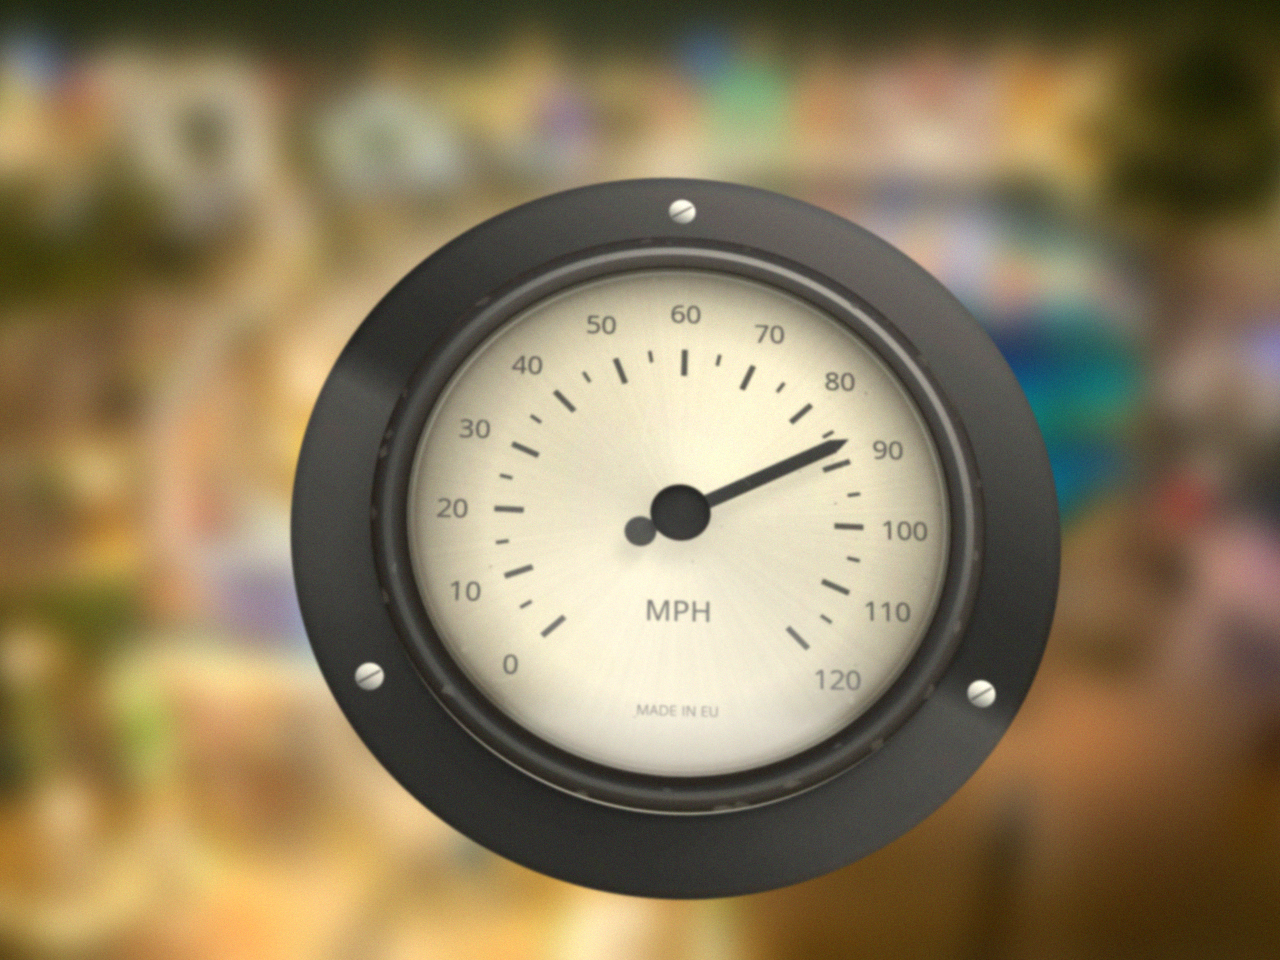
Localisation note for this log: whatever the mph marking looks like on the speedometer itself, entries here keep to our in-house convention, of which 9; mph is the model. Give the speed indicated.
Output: 87.5; mph
